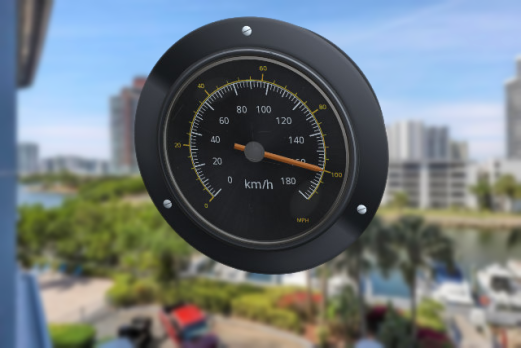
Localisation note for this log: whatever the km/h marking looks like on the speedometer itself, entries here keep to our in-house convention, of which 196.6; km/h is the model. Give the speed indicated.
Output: 160; km/h
